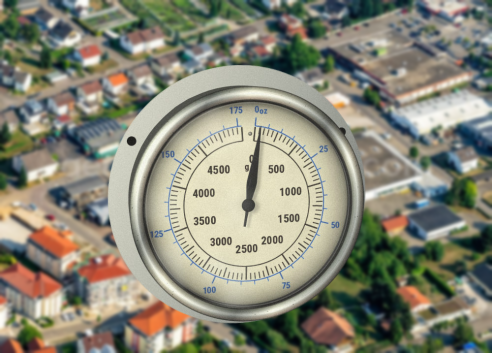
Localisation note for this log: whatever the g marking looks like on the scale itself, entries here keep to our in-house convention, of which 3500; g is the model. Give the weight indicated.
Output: 50; g
